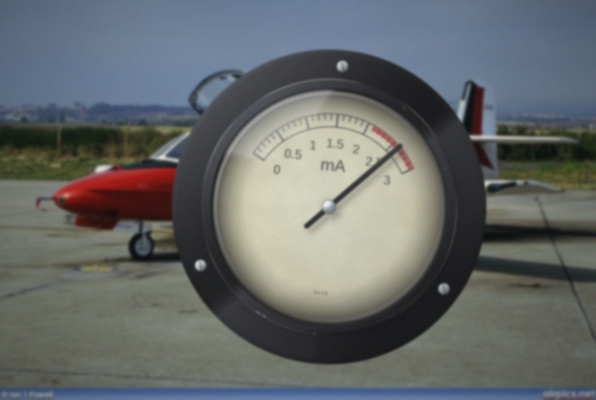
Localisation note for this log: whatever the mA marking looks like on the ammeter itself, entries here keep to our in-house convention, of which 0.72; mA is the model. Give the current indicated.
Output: 2.6; mA
